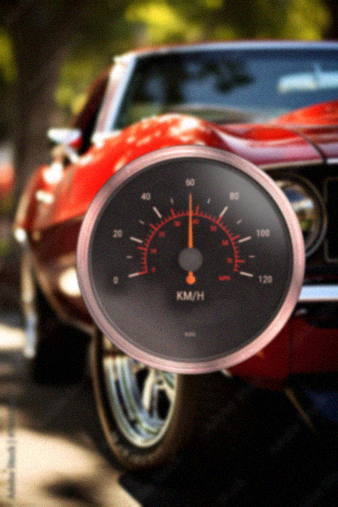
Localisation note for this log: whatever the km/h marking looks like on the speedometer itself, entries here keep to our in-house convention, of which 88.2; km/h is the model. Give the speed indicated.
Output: 60; km/h
